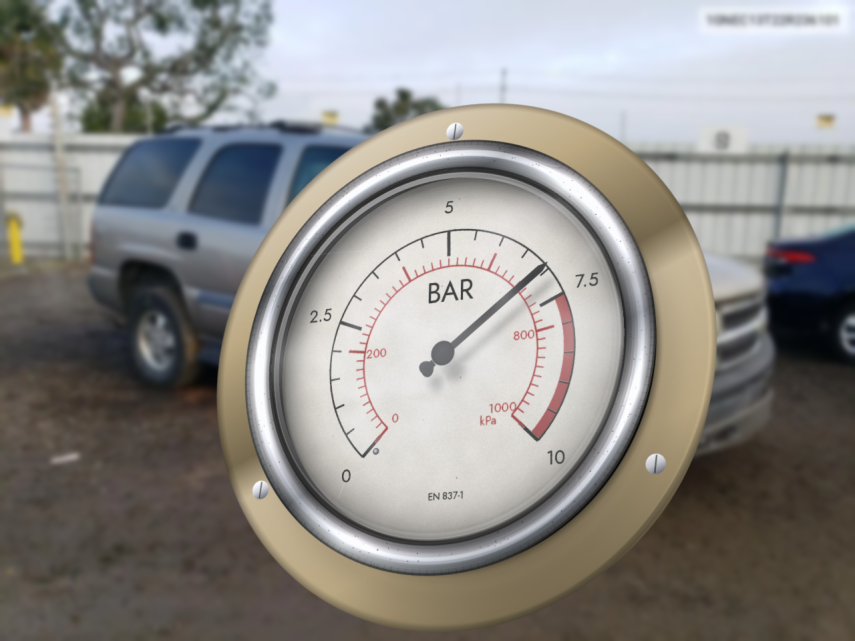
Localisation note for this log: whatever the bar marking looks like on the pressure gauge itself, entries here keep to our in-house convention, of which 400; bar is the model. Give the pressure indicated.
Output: 7; bar
